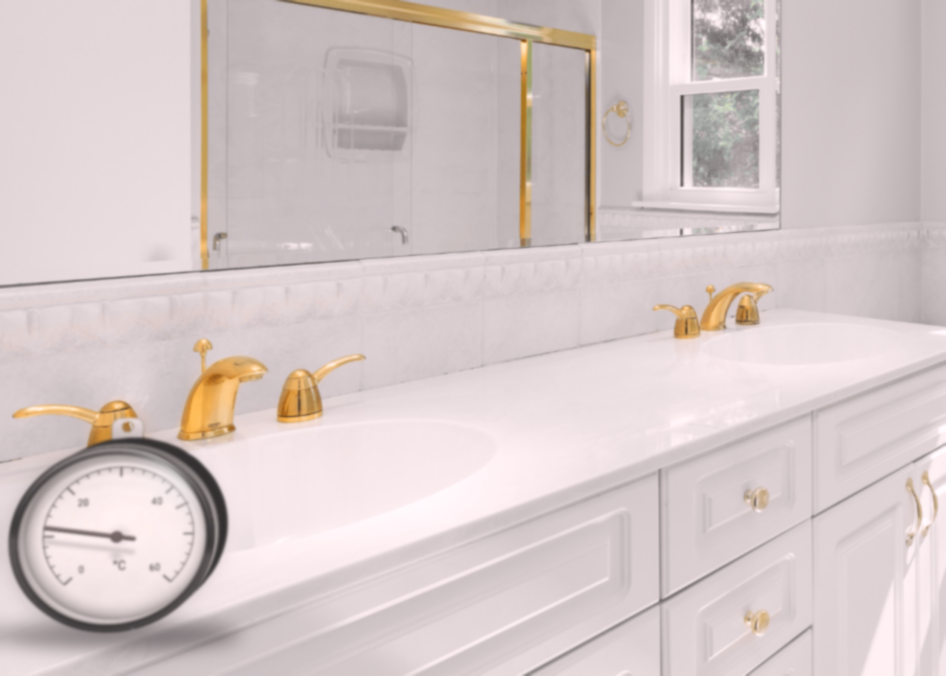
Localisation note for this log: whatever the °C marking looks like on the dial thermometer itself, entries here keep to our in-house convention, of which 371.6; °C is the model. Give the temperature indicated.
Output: 12; °C
